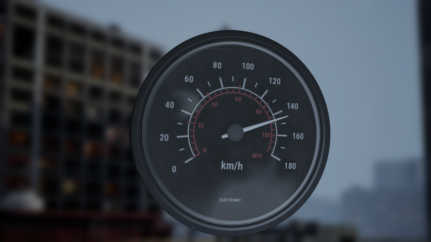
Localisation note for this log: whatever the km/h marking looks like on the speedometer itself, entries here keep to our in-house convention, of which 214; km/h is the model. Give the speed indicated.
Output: 145; km/h
